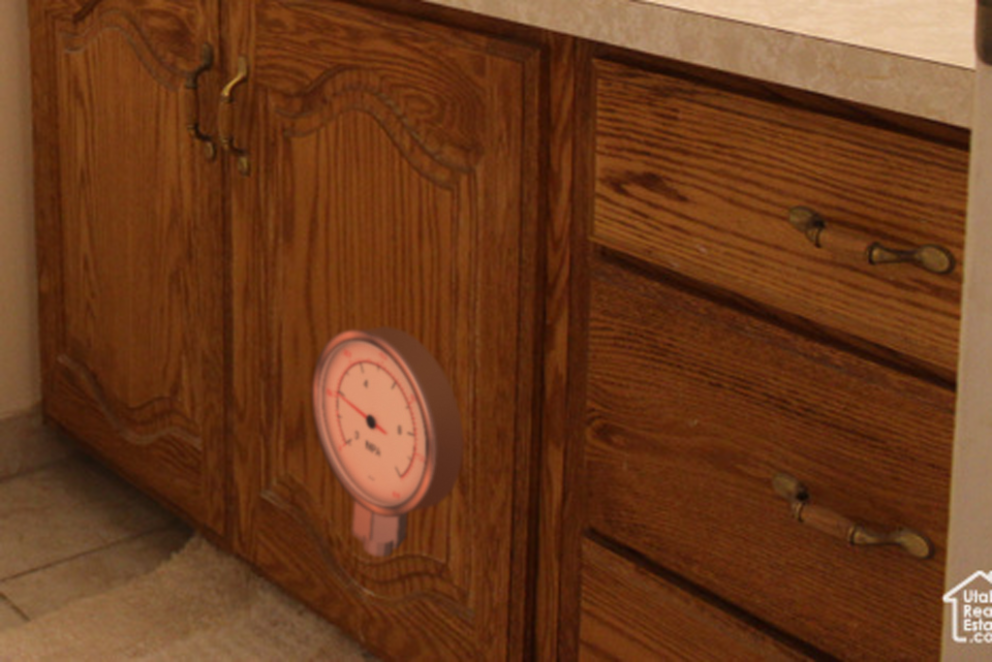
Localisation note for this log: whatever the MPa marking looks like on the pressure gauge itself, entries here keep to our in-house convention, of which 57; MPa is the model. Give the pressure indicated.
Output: 2; MPa
